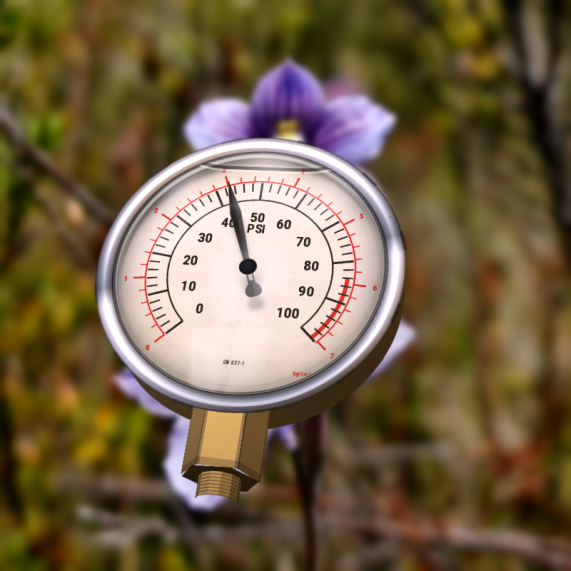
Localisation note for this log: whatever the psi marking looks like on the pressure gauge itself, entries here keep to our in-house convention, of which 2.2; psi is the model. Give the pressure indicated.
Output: 43; psi
